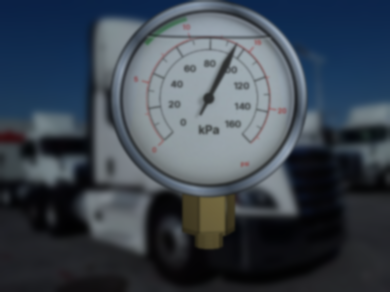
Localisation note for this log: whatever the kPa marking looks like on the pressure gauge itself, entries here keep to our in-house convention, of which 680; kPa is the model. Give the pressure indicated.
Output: 95; kPa
